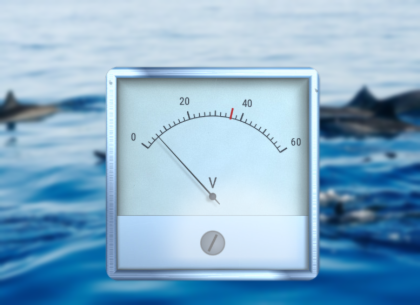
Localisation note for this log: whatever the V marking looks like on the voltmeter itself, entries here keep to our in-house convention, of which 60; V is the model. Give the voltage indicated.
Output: 6; V
